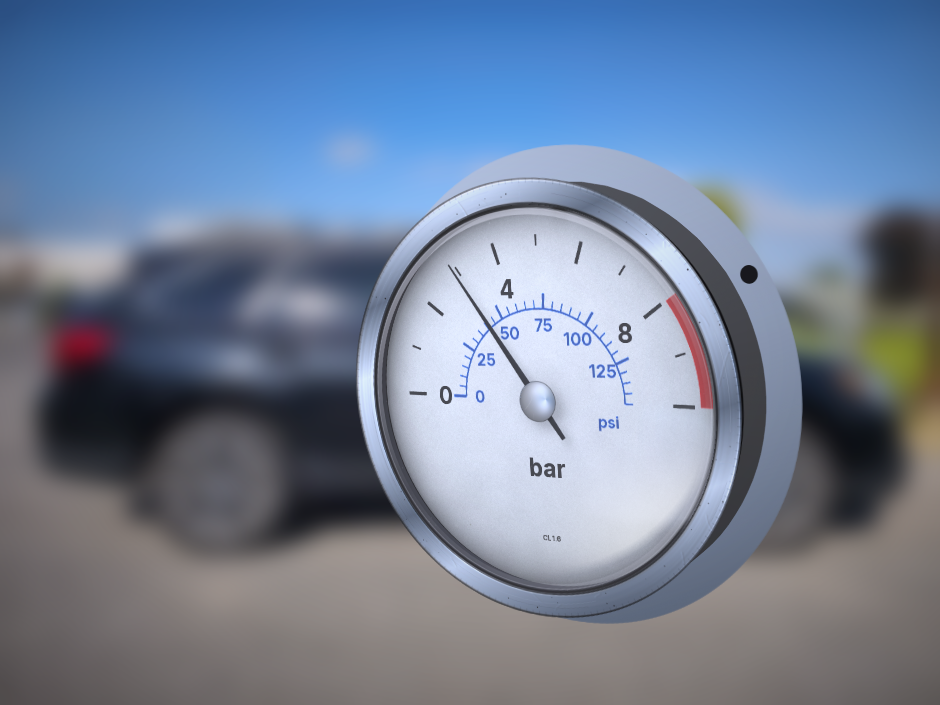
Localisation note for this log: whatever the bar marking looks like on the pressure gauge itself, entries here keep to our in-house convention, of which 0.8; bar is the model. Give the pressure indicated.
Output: 3; bar
